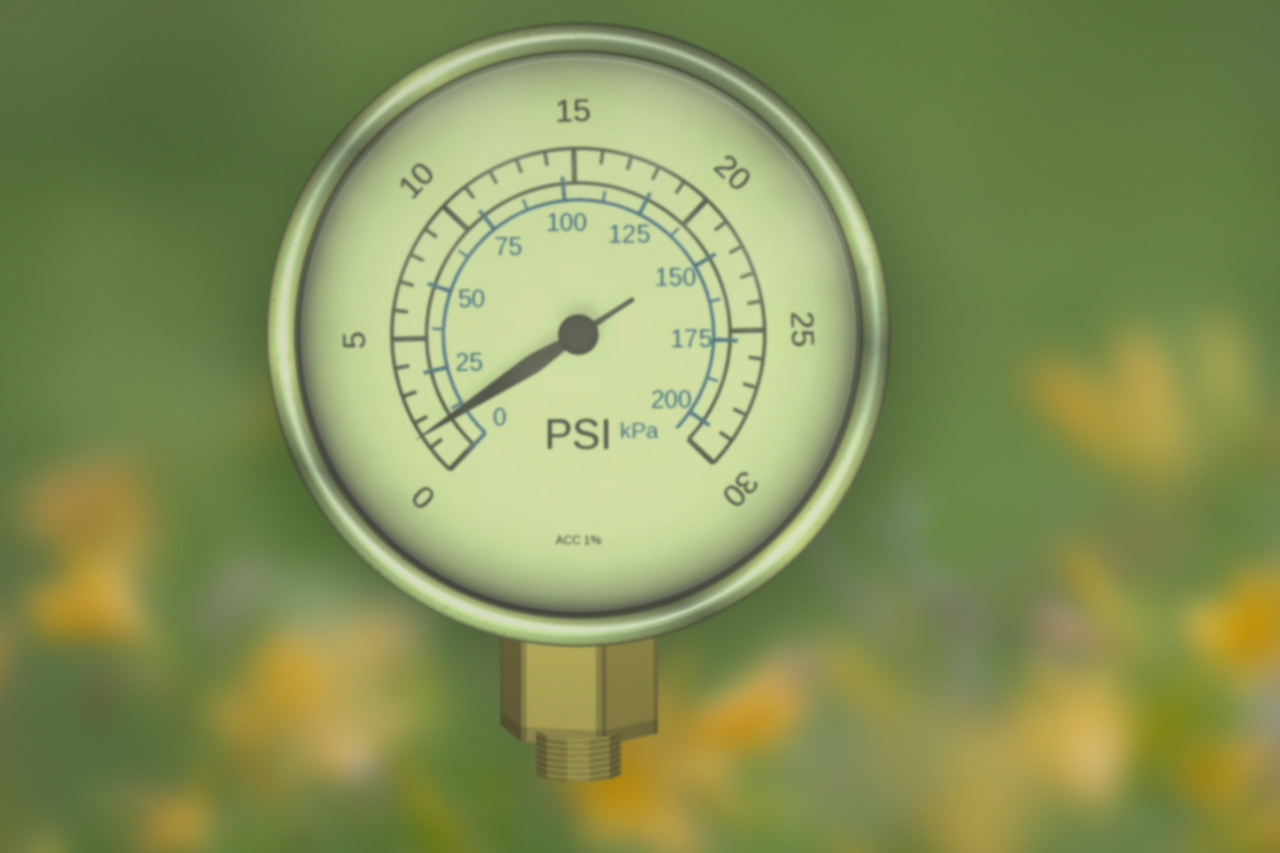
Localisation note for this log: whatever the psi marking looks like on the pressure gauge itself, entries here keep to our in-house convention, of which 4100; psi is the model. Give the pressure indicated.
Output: 1.5; psi
